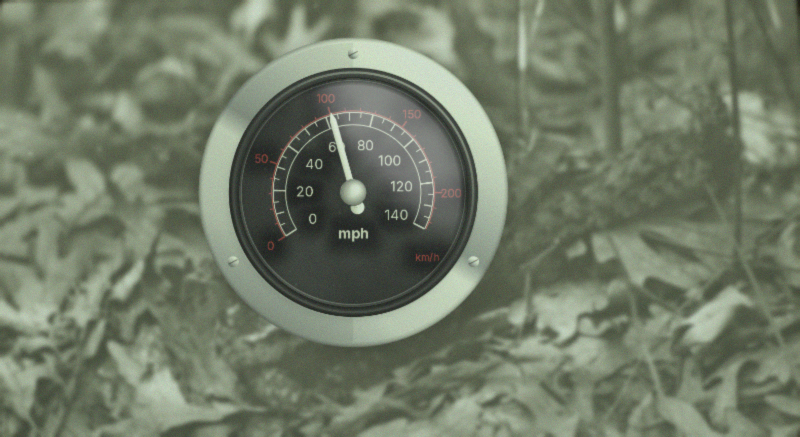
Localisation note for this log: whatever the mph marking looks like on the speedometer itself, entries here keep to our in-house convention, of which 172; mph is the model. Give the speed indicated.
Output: 62.5; mph
